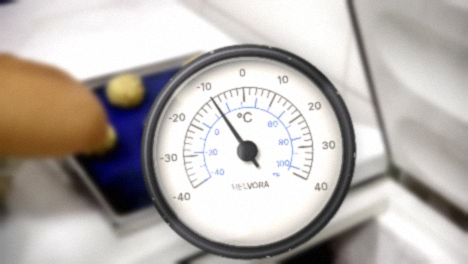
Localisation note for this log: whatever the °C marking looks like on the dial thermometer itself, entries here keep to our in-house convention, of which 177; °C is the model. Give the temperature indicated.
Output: -10; °C
